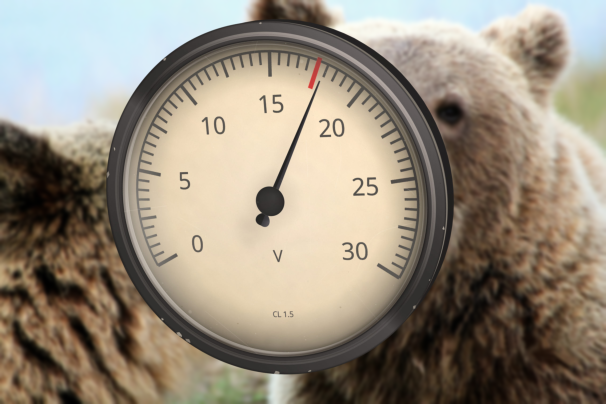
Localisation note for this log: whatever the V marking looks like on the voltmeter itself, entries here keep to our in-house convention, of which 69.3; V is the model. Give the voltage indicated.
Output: 18; V
